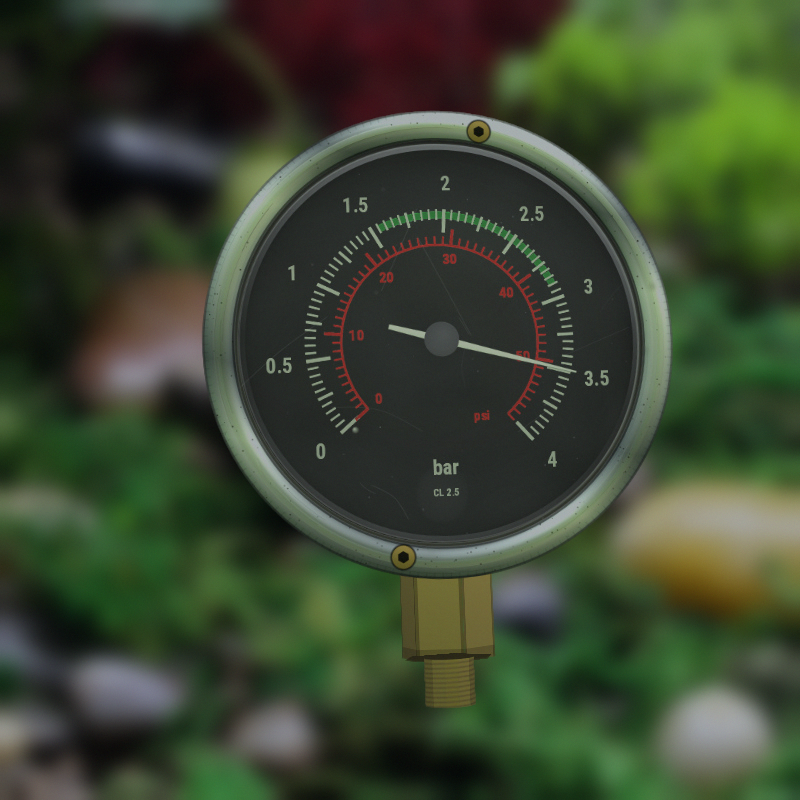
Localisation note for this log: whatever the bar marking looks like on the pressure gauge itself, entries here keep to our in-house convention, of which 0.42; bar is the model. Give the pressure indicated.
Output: 3.5; bar
